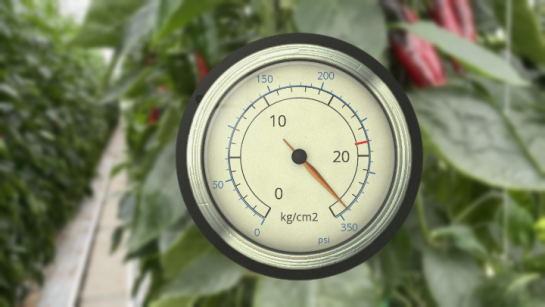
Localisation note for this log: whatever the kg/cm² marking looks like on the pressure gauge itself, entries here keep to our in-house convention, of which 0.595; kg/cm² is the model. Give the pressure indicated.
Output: 24; kg/cm²
